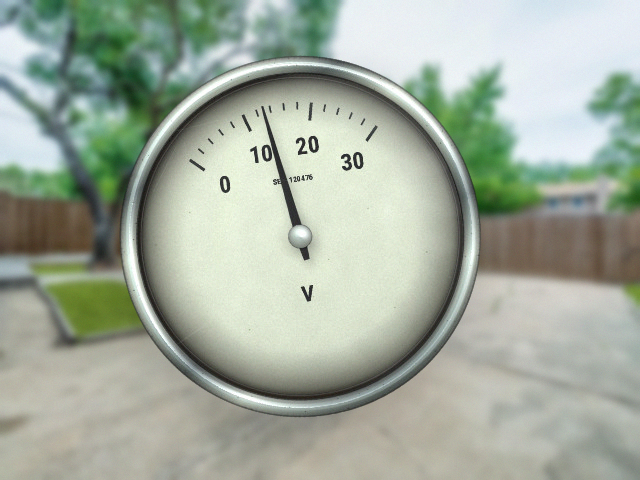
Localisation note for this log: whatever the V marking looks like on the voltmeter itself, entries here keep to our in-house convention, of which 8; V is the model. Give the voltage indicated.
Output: 13; V
